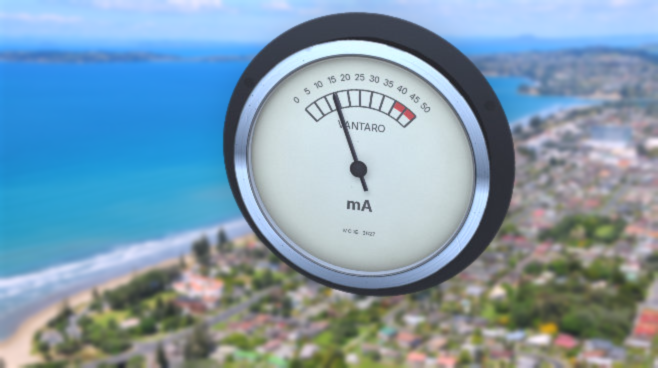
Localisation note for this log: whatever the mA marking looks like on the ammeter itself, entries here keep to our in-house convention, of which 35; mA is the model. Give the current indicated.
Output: 15; mA
